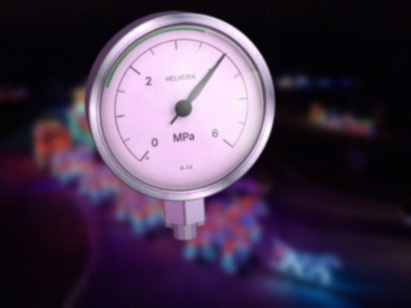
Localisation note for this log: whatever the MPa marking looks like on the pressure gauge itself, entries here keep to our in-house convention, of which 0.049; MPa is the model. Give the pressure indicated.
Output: 4; MPa
